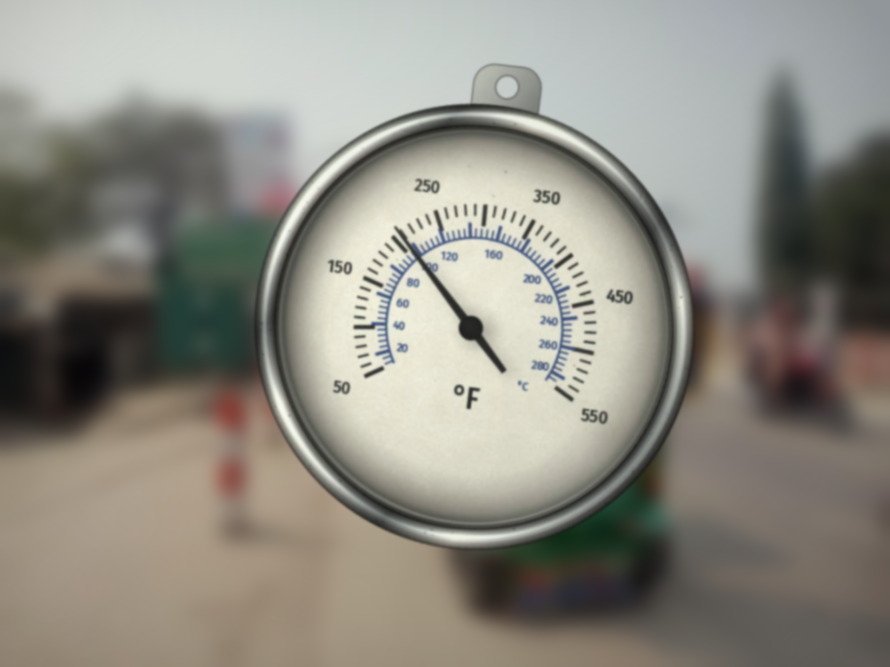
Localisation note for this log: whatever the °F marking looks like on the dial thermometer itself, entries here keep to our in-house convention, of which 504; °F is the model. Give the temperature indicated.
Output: 210; °F
